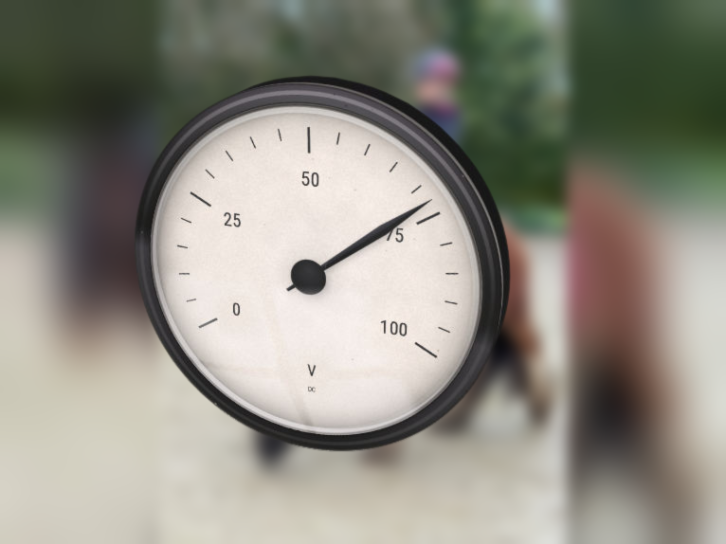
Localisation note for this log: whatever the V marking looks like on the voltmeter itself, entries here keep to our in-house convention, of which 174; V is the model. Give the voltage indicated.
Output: 72.5; V
